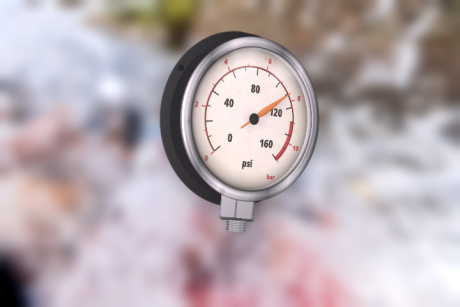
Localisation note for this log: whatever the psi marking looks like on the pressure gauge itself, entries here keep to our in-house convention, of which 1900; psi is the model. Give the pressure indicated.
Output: 110; psi
